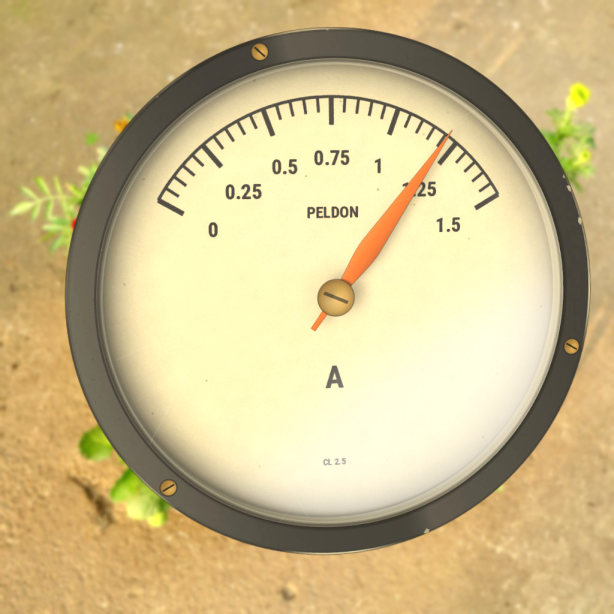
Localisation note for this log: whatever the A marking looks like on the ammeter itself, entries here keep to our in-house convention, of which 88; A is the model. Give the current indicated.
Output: 1.2; A
